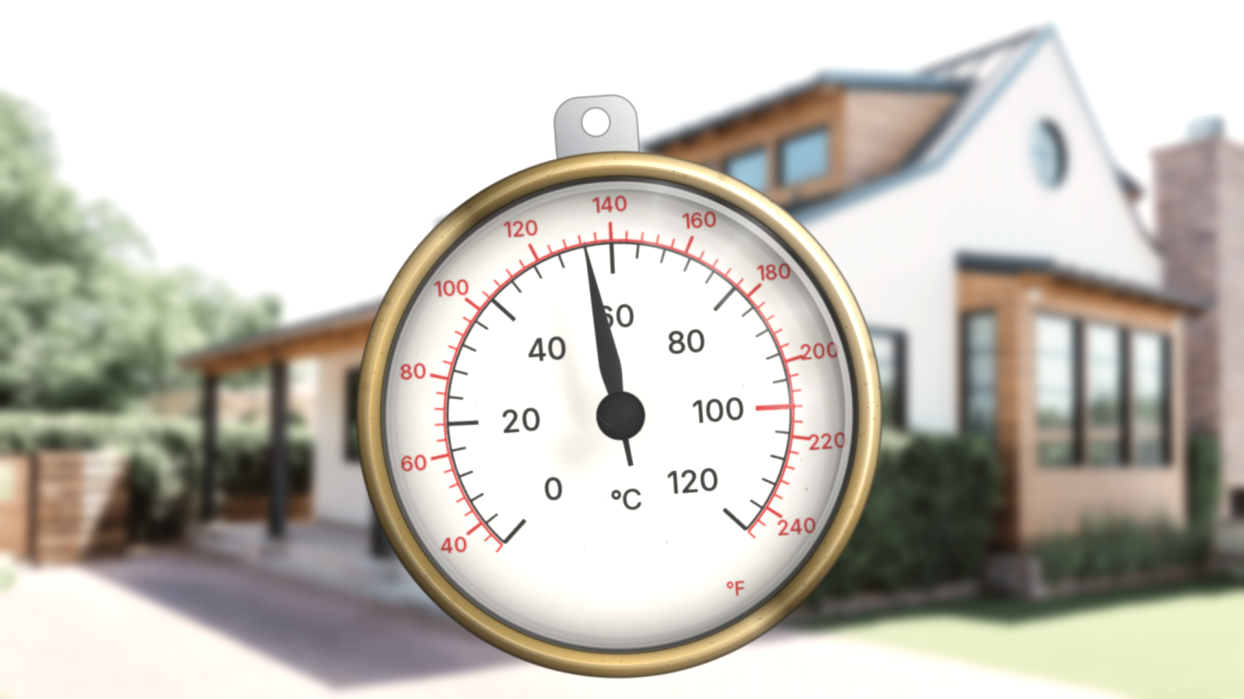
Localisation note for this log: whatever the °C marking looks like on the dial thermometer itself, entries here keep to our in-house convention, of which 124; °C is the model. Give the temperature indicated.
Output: 56; °C
